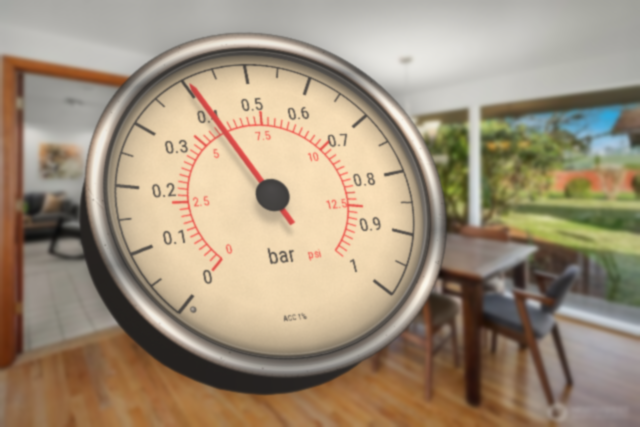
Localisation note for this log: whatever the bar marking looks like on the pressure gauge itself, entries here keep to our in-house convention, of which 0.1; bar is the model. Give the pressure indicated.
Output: 0.4; bar
